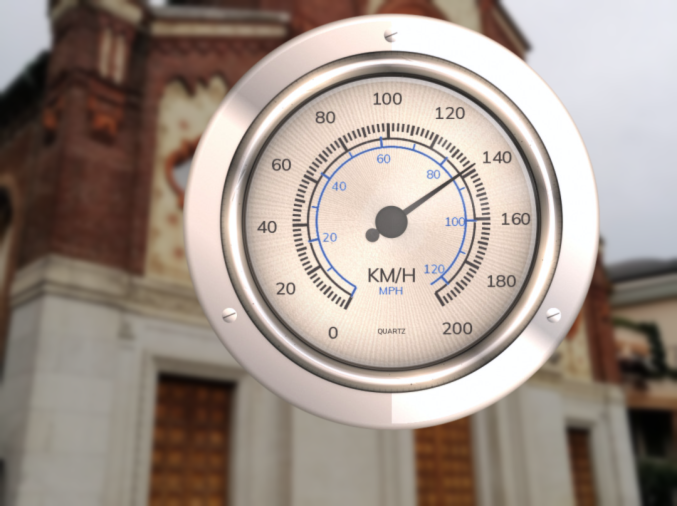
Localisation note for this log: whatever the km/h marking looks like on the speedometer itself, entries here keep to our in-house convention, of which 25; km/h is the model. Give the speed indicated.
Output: 138; km/h
